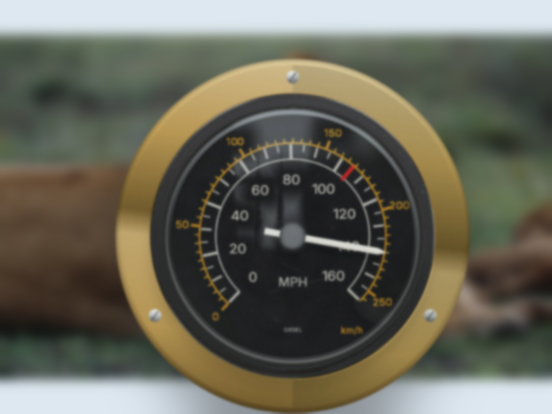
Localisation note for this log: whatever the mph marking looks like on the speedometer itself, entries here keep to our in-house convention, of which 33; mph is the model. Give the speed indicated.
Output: 140; mph
